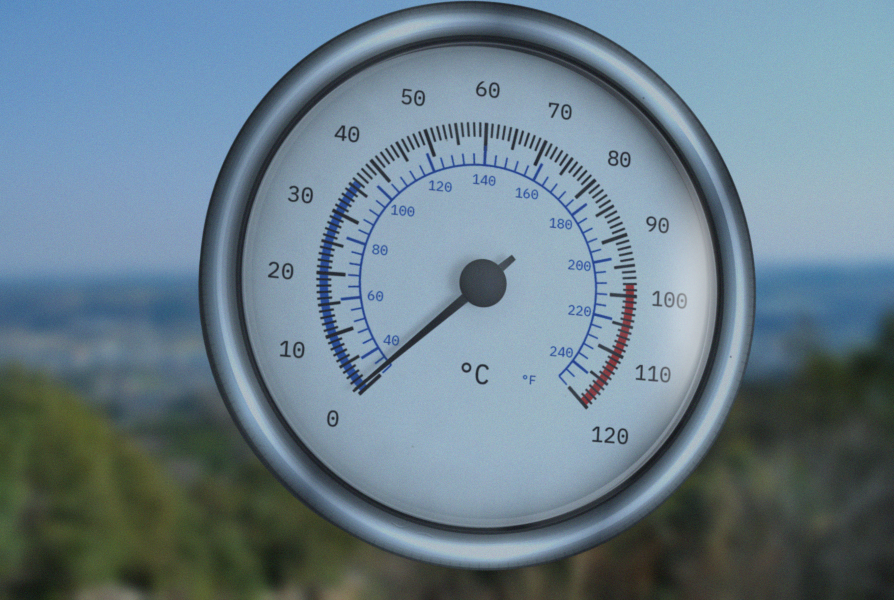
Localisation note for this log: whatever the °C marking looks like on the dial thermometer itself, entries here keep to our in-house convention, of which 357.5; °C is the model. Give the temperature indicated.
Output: 1; °C
